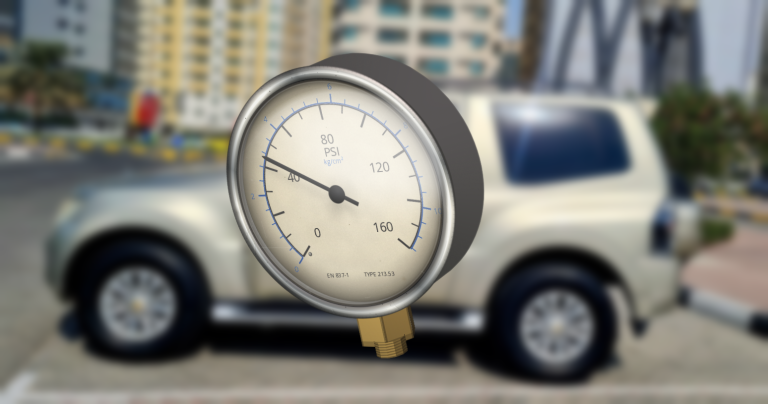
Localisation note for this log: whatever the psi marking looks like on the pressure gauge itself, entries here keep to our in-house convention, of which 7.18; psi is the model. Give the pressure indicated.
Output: 45; psi
